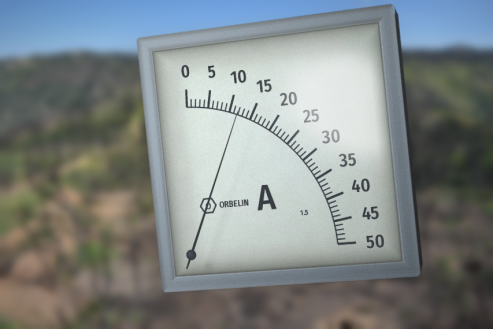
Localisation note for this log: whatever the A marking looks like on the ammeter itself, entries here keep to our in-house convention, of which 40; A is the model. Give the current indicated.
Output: 12; A
